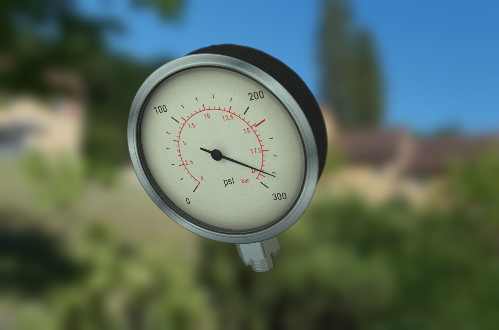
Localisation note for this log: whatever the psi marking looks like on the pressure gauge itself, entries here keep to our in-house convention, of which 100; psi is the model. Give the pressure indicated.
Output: 280; psi
